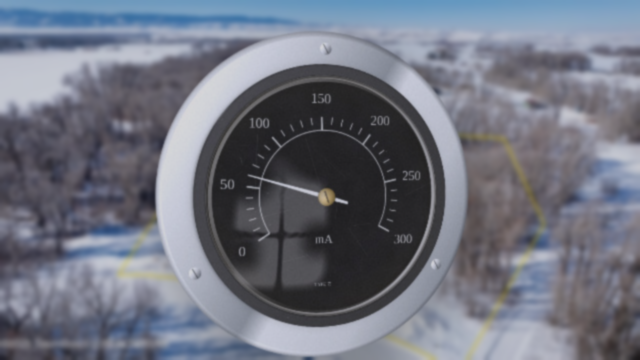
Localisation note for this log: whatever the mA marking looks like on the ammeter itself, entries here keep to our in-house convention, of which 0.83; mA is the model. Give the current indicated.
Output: 60; mA
